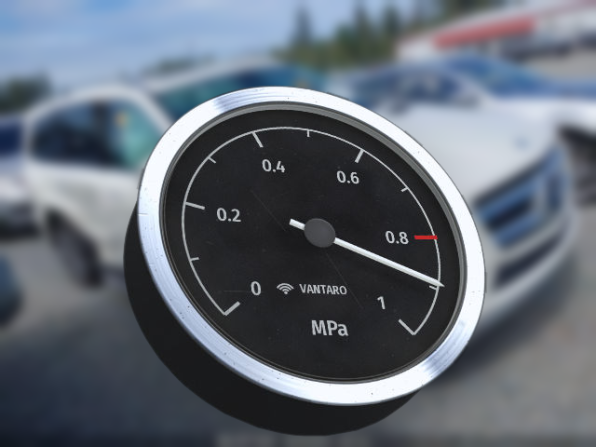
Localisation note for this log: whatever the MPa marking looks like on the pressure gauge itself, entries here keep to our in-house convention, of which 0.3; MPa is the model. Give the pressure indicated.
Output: 0.9; MPa
